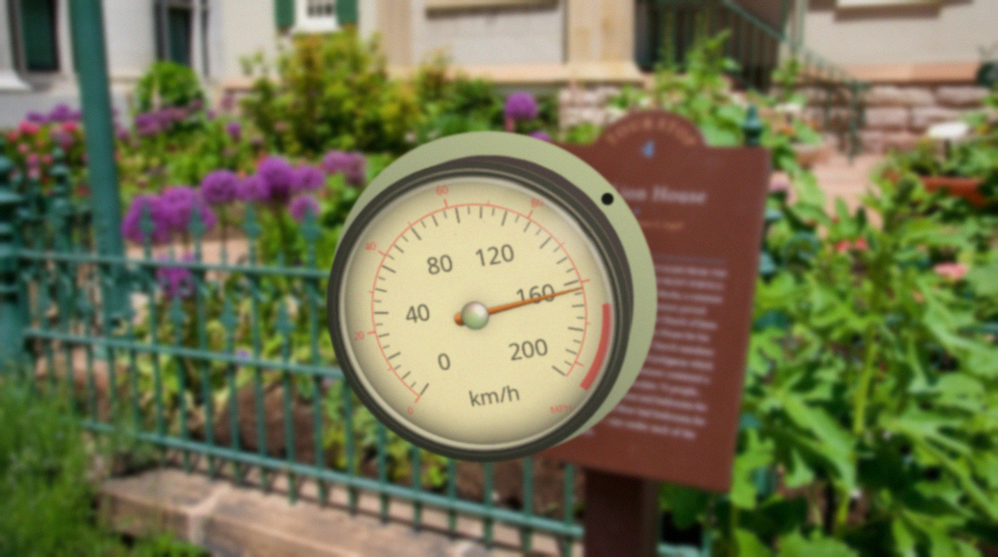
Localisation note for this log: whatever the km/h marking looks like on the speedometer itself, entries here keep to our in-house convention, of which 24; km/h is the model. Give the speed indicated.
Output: 162.5; km/h
